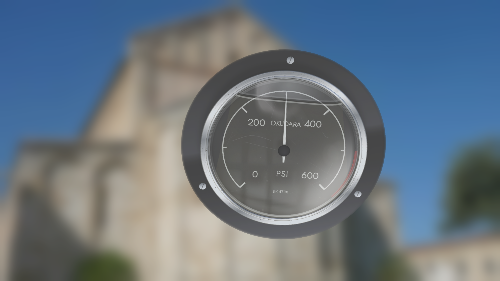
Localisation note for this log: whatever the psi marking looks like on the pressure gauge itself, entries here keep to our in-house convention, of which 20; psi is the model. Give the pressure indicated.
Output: 300; psi
